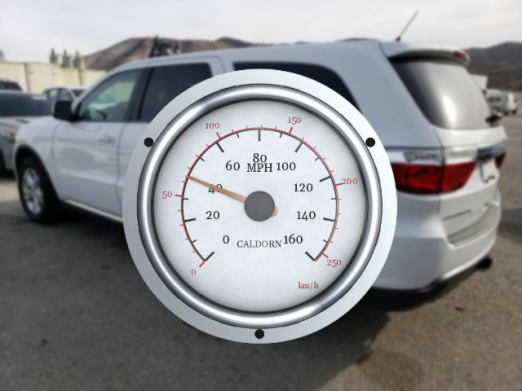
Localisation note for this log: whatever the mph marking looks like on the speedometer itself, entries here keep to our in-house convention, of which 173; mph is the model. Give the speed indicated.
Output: 40; mph
